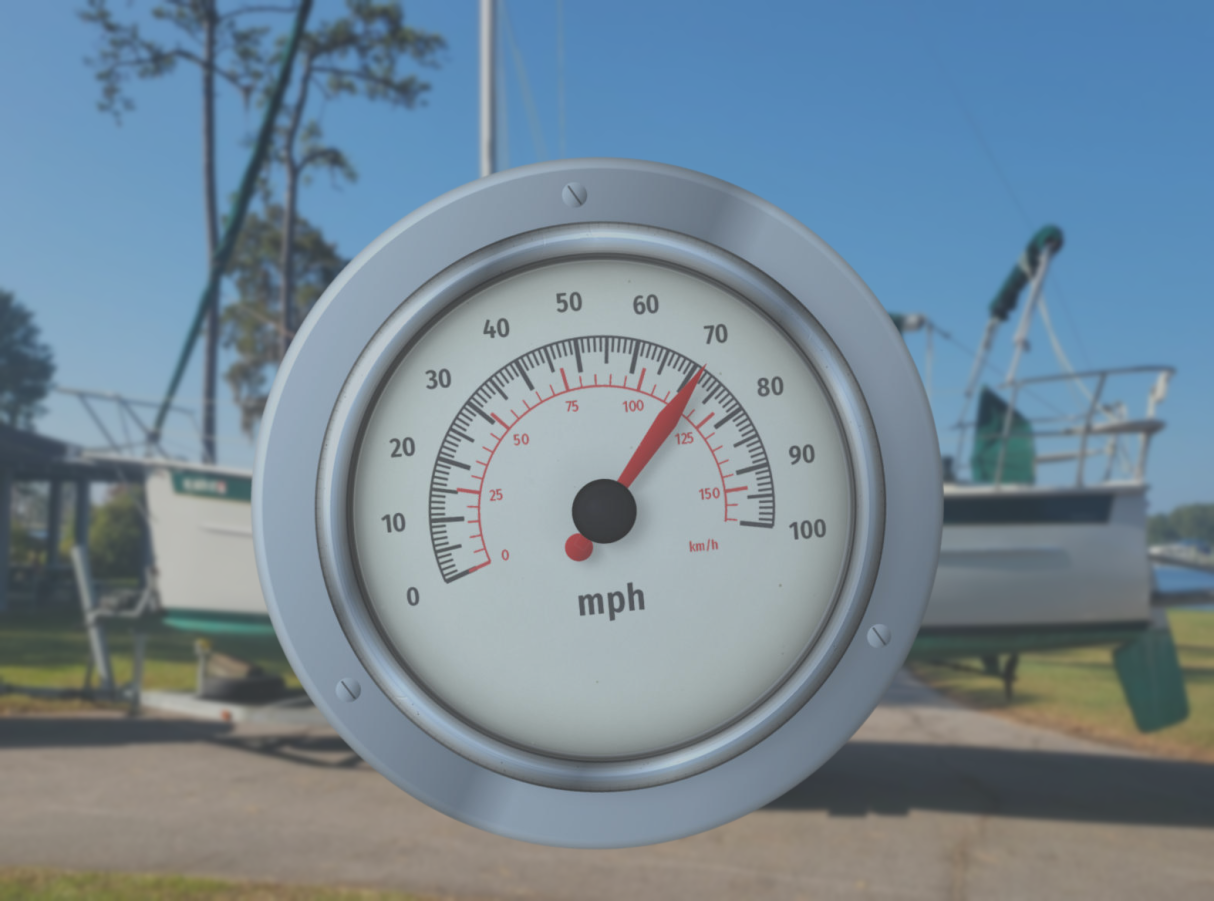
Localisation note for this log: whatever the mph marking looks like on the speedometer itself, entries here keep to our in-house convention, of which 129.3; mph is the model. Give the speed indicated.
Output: 71; mph
